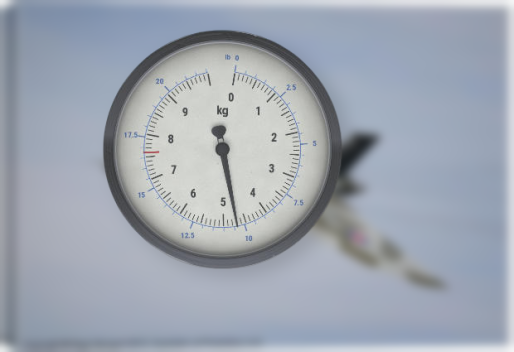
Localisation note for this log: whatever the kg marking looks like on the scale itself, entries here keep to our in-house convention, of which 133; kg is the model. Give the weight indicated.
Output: 4.7; kg
